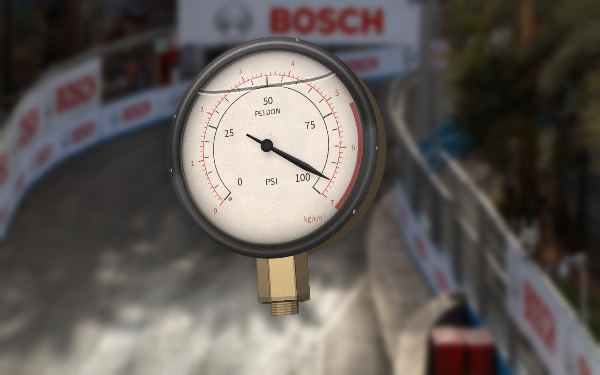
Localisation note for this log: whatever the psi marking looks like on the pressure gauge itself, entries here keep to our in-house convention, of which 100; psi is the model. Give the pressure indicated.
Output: 95; psi
